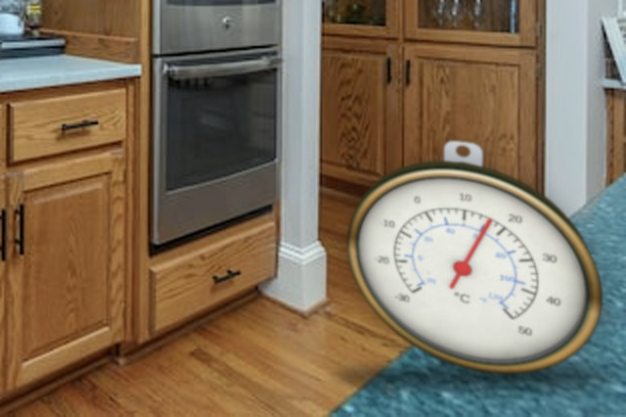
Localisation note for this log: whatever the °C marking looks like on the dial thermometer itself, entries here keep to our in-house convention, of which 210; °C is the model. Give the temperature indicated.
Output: 16; °C
